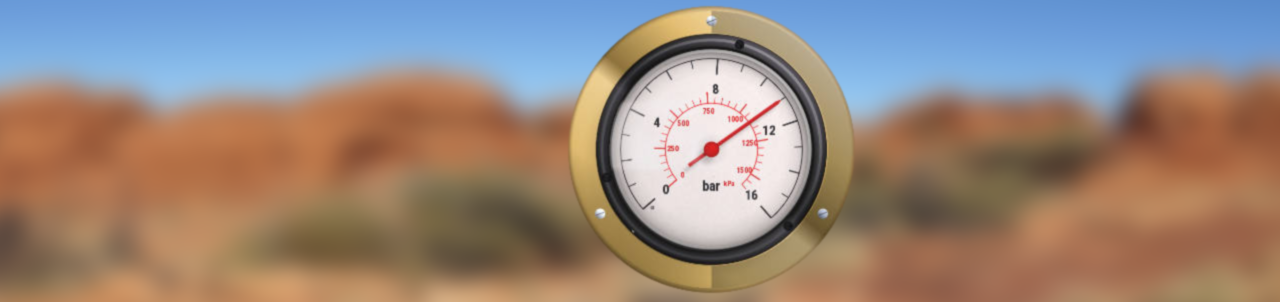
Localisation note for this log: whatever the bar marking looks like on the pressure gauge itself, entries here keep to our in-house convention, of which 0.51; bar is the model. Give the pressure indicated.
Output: 11; bar
